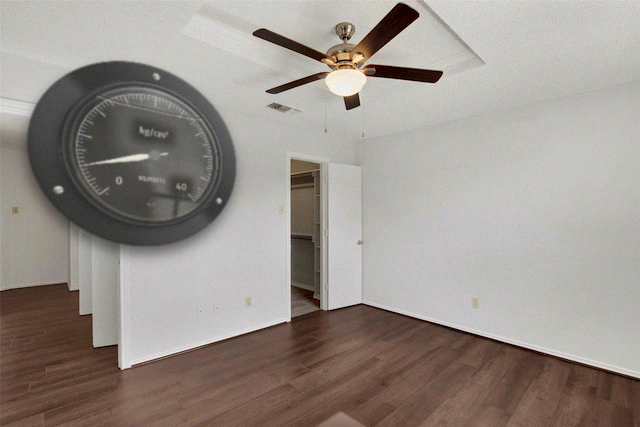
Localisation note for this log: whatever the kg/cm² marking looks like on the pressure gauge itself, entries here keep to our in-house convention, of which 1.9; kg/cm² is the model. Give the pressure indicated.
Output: 4; kg/cm²
